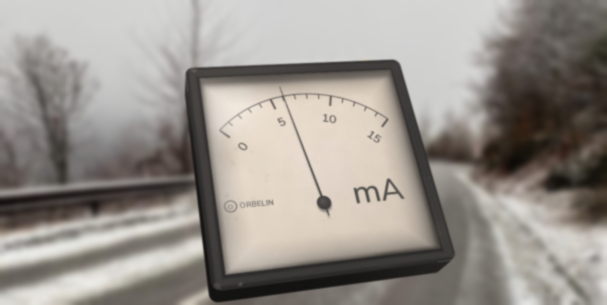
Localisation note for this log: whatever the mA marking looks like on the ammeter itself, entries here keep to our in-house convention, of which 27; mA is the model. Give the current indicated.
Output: 6; mA
